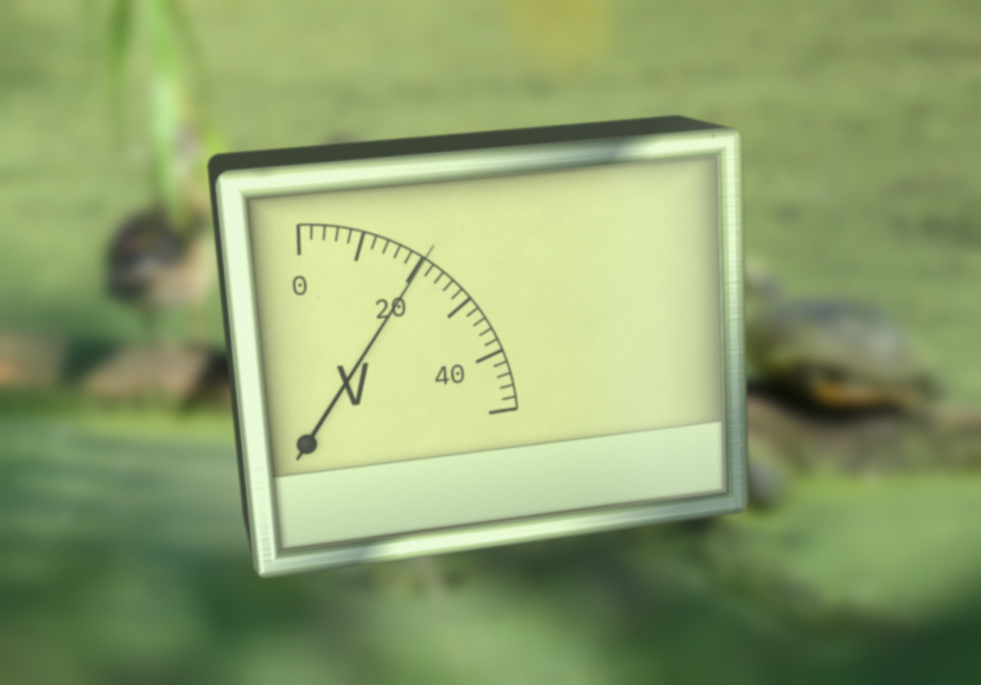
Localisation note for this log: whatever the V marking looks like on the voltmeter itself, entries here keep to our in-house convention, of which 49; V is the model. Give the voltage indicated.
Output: 20; V
